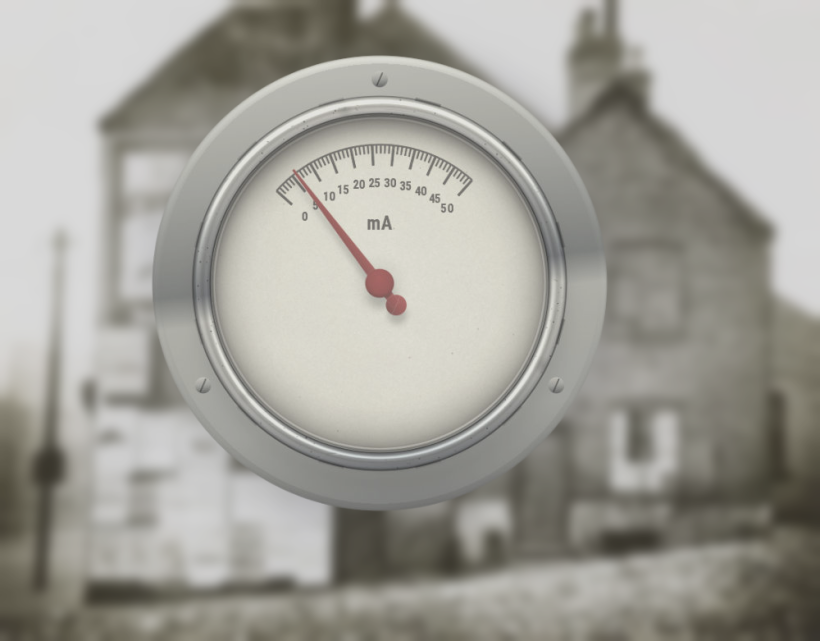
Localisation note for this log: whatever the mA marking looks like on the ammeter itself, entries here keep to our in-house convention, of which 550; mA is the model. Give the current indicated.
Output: 6; mA
